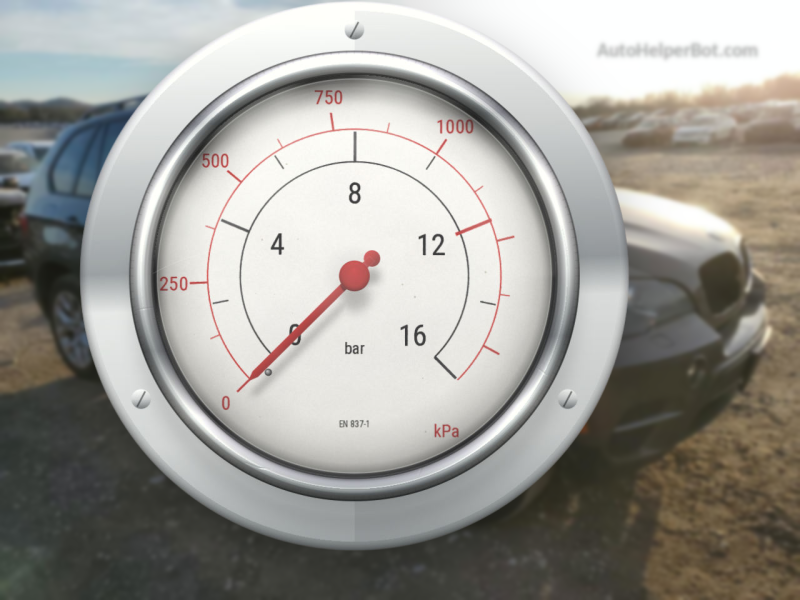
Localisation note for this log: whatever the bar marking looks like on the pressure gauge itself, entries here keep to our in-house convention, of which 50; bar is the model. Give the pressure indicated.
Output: 0; bar
